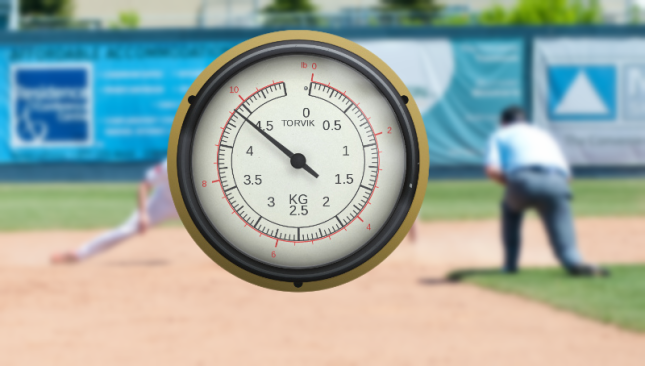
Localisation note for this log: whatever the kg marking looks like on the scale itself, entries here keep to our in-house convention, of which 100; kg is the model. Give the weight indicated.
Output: 4.4; kg
